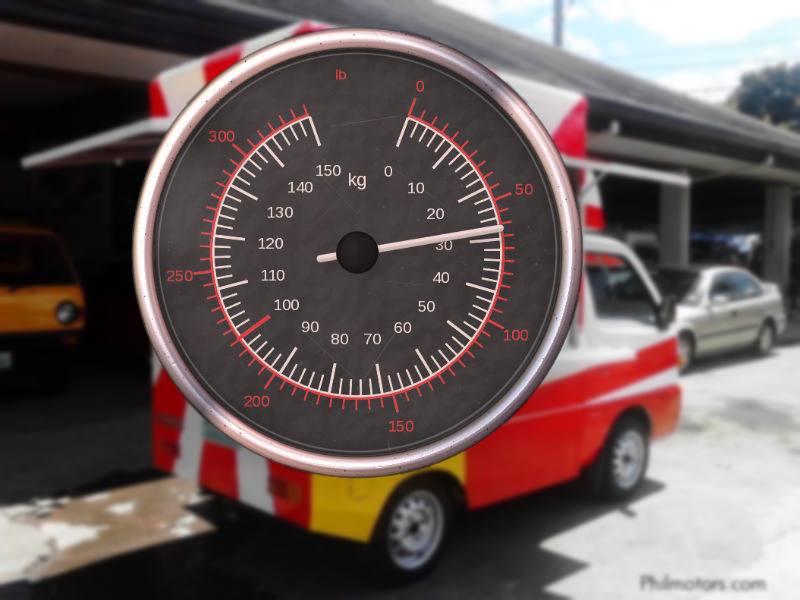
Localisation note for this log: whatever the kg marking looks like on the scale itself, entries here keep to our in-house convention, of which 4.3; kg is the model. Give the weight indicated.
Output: 28; kg
